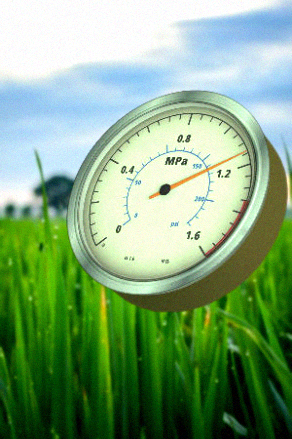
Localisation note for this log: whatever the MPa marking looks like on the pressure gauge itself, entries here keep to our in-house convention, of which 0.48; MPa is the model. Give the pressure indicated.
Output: 1.15; MPa
